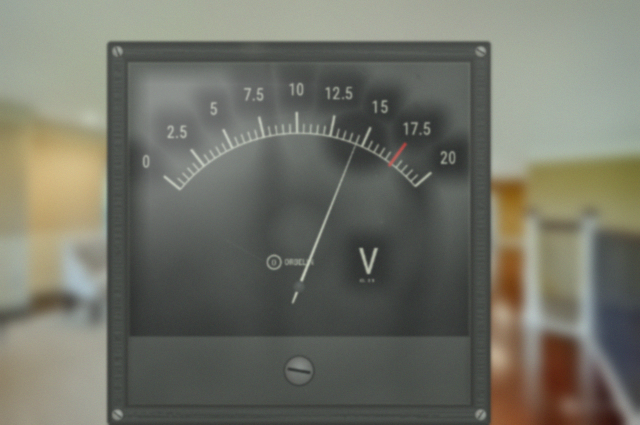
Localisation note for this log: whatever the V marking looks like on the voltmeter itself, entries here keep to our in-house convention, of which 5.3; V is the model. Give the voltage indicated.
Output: 14.5; V
